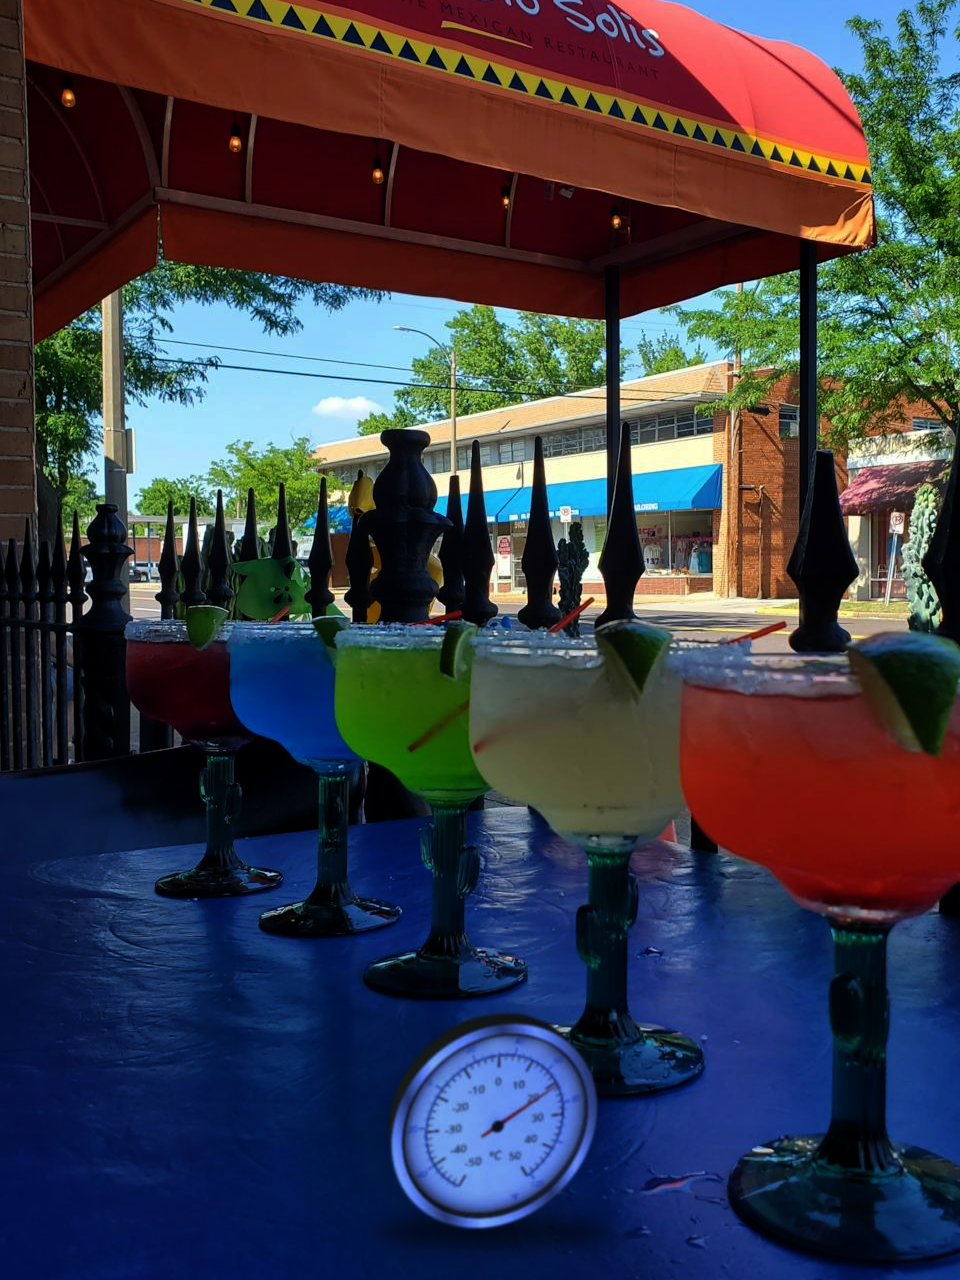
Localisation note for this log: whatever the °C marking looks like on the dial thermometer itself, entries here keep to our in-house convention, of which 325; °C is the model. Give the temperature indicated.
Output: 20; °C
